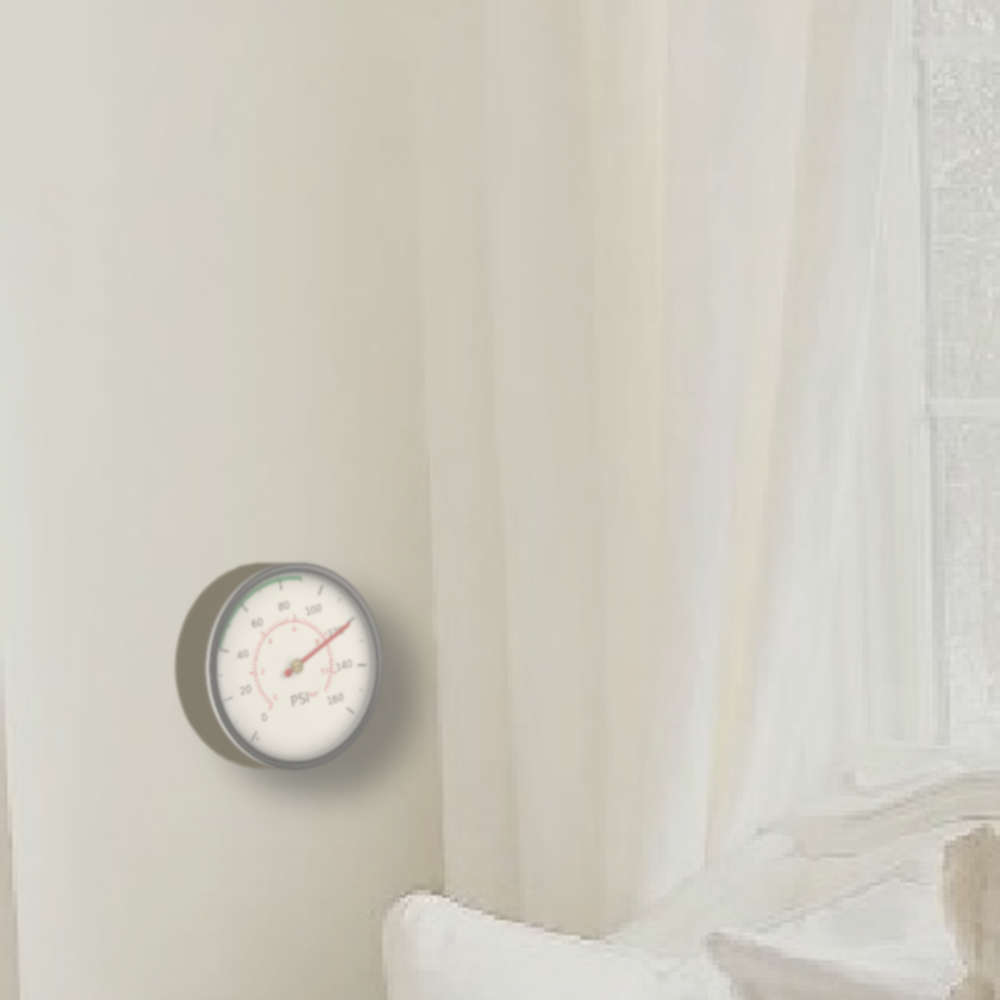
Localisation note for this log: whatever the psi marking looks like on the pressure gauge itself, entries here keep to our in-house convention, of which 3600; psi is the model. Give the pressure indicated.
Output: 120; psi
